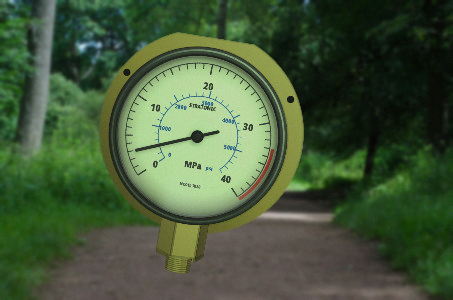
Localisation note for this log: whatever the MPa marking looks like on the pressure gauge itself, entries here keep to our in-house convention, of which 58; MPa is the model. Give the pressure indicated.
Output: 3; MPa
